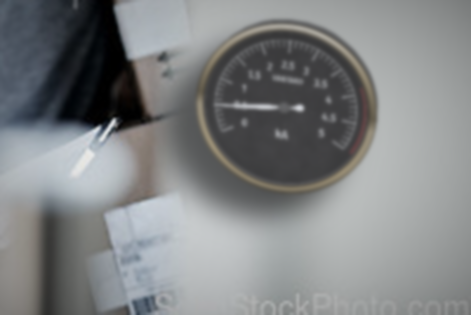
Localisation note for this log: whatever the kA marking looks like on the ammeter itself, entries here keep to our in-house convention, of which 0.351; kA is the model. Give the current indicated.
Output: 0.5; kA
